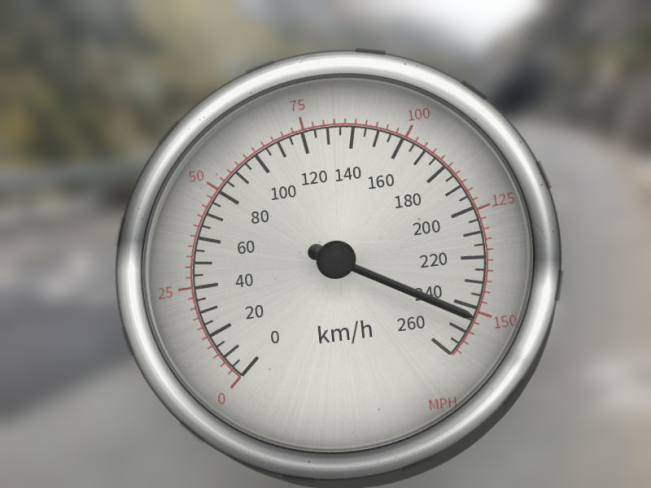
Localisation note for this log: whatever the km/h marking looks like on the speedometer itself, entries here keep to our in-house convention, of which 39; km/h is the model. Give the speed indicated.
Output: 245; km/h
